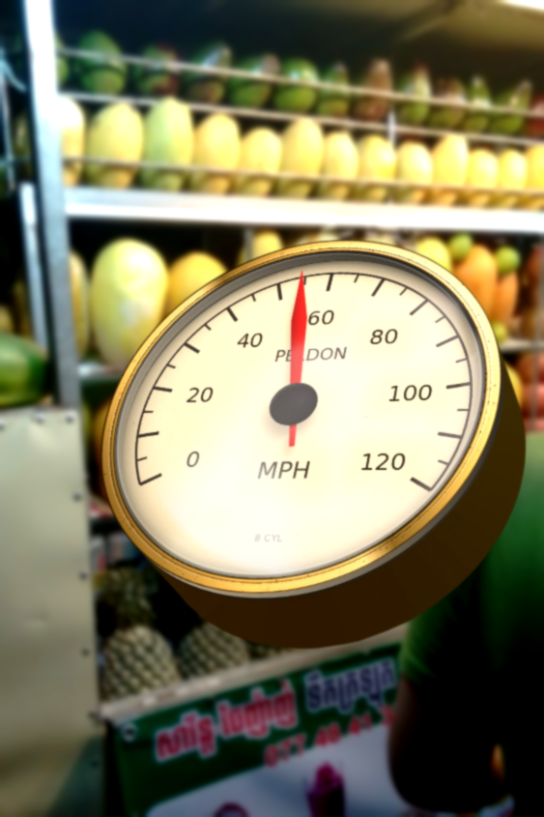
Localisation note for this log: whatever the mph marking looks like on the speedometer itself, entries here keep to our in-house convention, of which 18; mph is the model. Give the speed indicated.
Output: 55; mph
